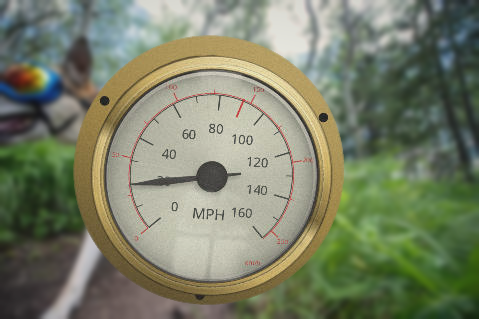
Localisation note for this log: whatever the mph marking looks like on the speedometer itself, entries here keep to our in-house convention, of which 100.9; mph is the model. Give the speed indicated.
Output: 20; mph
